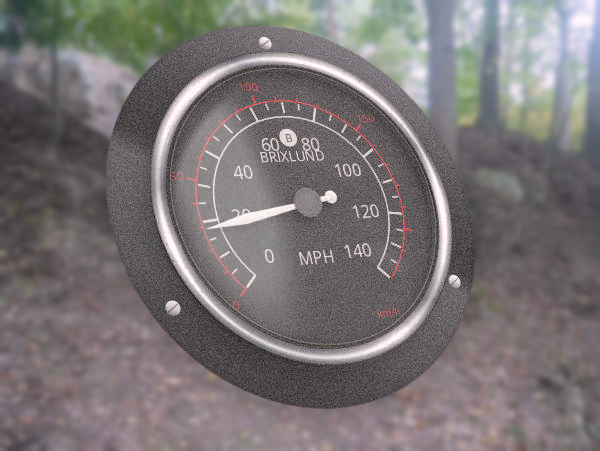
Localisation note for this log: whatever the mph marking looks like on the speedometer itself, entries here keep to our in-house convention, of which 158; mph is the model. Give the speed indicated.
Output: 17.5; mph
